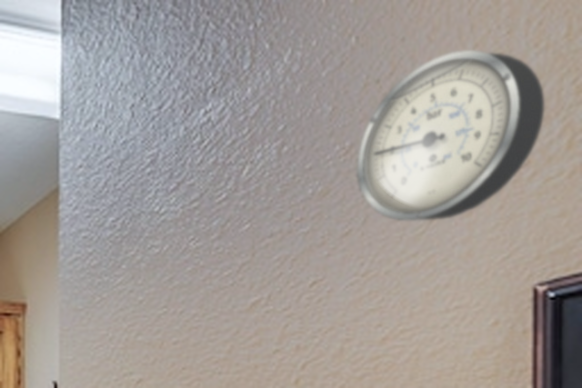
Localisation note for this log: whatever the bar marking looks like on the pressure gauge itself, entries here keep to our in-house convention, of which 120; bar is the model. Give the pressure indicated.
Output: 2; bar
